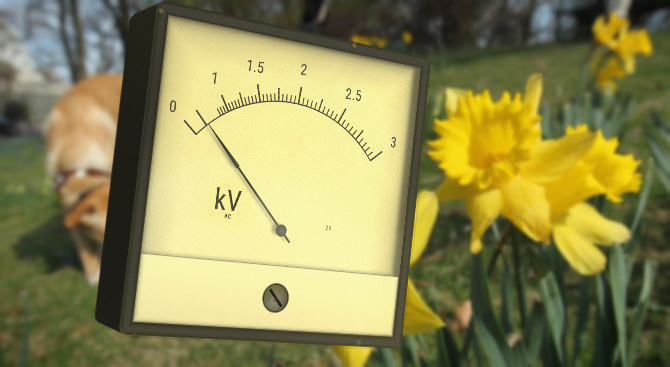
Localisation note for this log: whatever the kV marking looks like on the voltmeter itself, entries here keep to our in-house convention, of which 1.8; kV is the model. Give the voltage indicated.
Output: 0.5; kV
